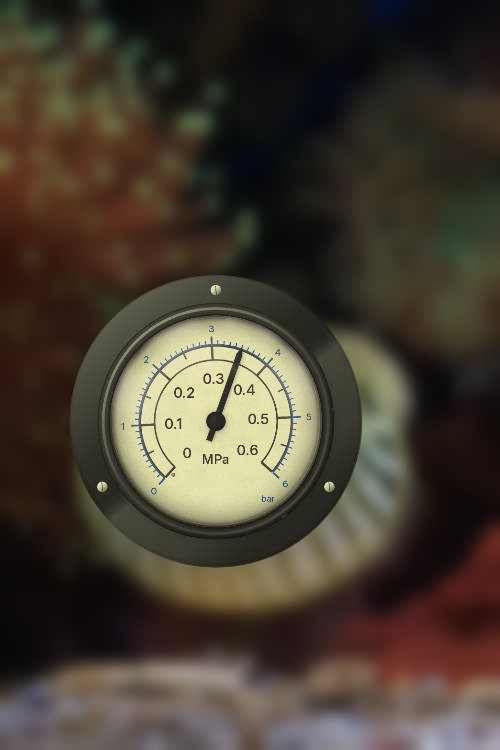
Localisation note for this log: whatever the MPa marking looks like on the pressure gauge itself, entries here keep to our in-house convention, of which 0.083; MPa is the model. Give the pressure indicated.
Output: 0.35; MPa
